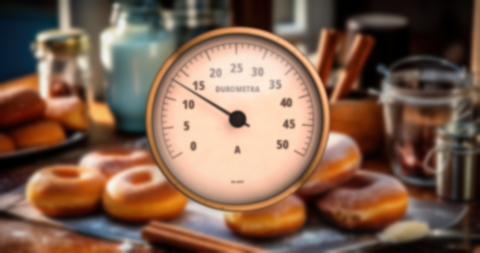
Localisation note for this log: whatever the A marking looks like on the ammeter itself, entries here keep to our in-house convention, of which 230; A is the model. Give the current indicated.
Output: 13; A
